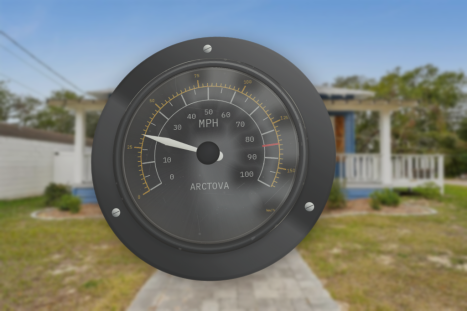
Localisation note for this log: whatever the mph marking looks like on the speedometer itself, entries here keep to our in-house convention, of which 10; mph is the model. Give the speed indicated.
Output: 20; mph
